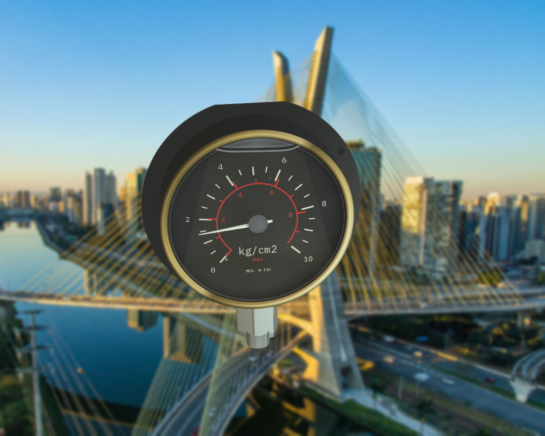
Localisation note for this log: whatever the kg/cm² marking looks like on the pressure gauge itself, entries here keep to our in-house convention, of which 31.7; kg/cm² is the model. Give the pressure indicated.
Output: 1.5; kg/cm²
